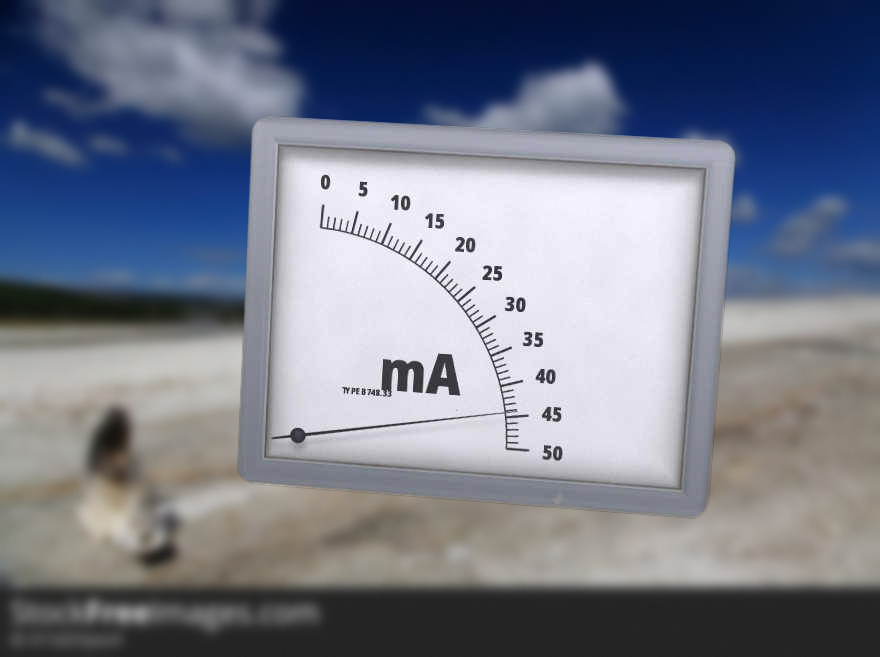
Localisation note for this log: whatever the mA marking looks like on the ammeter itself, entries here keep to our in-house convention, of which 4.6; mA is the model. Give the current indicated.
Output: 44; mA
